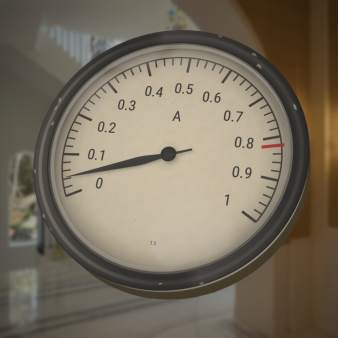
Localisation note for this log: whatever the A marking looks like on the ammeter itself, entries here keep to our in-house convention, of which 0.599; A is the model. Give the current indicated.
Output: 0.04; A
